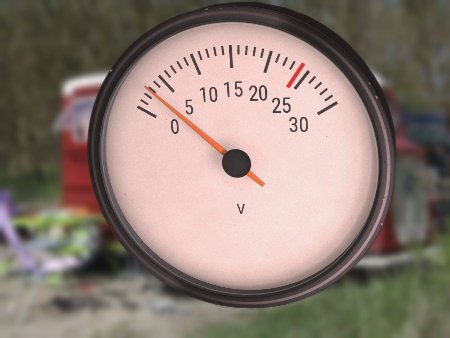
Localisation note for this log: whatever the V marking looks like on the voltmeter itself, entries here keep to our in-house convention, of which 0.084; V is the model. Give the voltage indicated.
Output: 3; V
